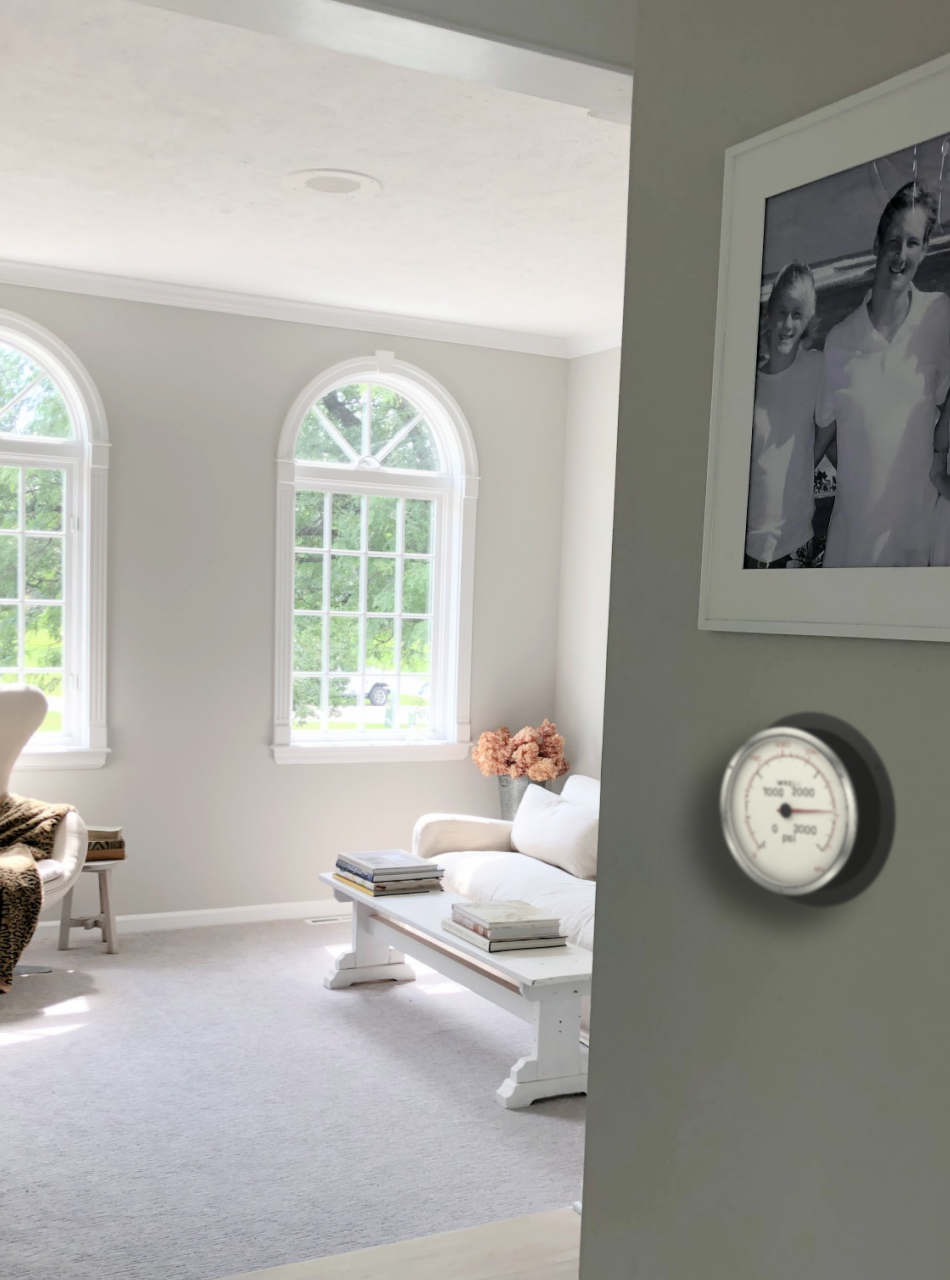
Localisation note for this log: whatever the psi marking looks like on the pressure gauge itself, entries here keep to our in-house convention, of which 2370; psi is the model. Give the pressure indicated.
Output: 2500; psi
